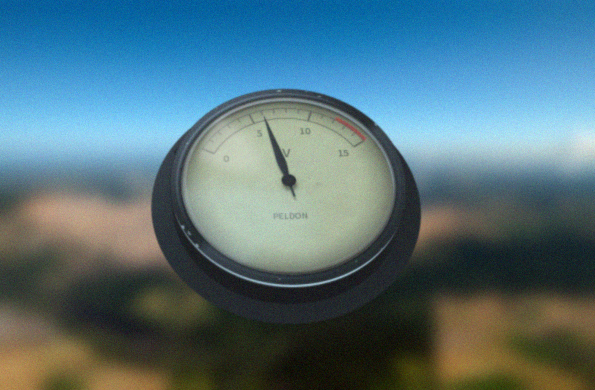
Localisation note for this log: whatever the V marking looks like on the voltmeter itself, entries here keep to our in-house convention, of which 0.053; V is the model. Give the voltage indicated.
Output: 6; V
